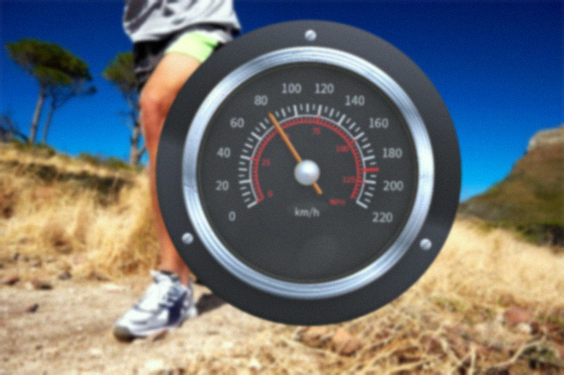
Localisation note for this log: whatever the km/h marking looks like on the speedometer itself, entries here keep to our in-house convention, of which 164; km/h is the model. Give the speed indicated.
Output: 80; km/h
